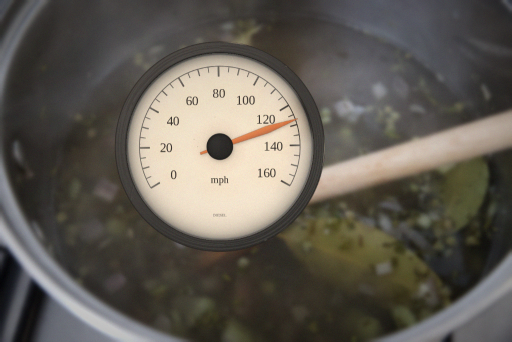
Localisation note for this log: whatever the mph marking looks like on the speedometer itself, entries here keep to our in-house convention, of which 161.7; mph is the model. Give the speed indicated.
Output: 127.5; mph
